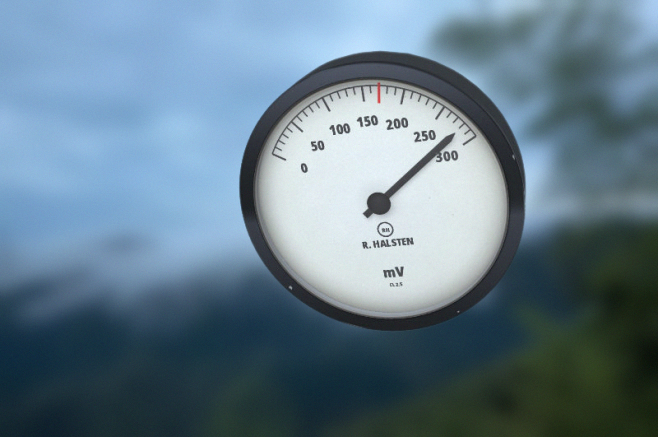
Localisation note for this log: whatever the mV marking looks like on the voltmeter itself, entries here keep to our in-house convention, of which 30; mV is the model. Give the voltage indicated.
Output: 280; mV
